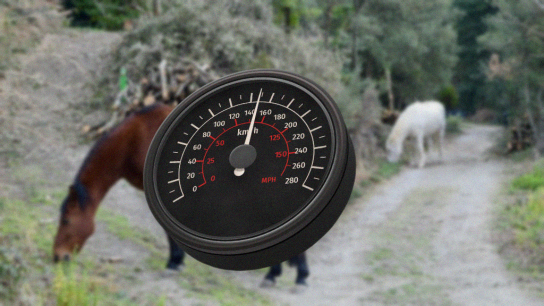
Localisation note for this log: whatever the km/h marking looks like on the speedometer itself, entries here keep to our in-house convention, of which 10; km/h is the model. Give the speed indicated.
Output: 150; km/h
